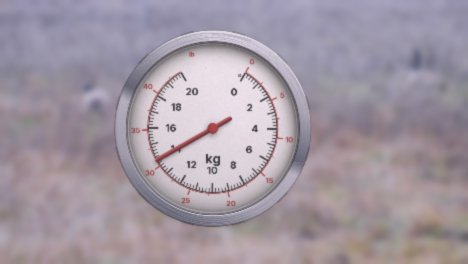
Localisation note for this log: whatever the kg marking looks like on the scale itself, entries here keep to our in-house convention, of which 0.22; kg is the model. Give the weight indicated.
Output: 14; kg
